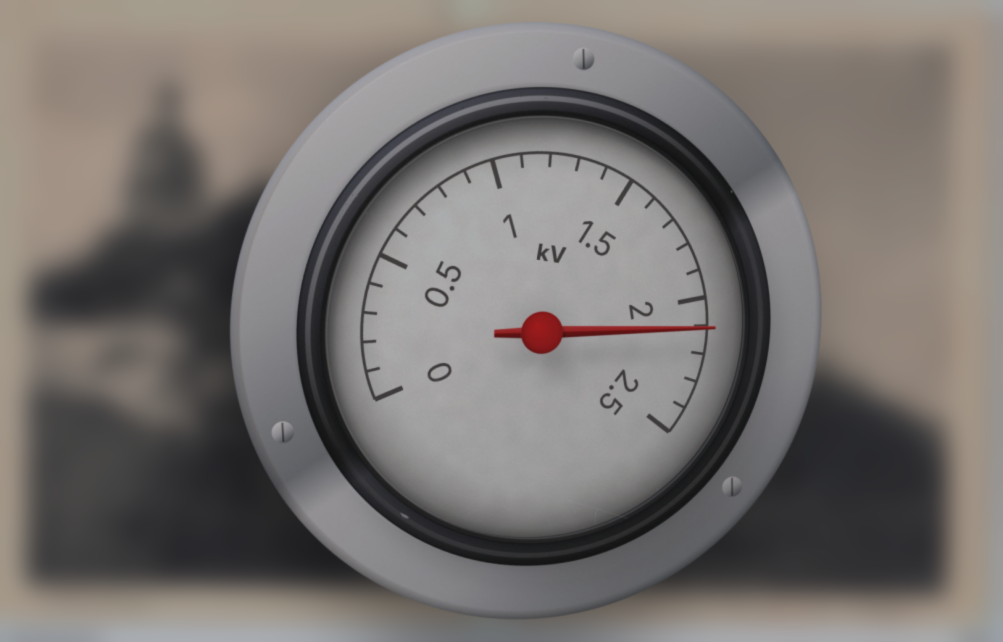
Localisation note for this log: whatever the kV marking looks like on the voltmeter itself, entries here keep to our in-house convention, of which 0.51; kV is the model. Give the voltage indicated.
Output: 2.1; kV
